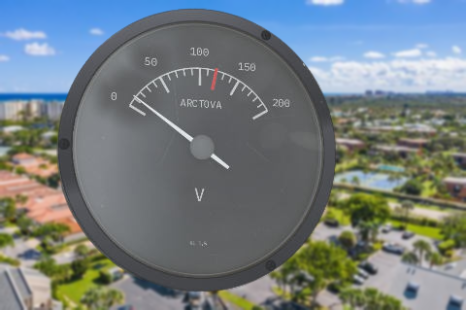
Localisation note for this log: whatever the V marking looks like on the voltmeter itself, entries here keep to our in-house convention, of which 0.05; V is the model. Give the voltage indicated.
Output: 10; V
